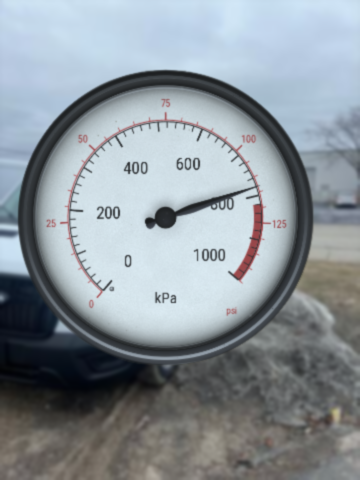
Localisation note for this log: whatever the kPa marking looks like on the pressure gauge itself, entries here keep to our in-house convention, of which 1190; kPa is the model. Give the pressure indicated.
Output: 780; kPa
